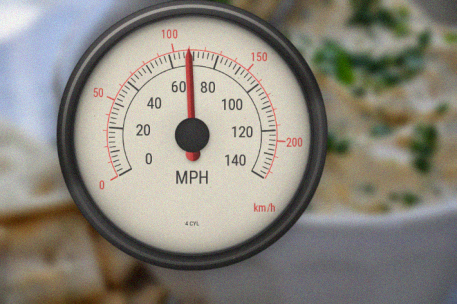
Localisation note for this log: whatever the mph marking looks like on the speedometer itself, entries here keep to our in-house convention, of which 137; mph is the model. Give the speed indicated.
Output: 68; mph
